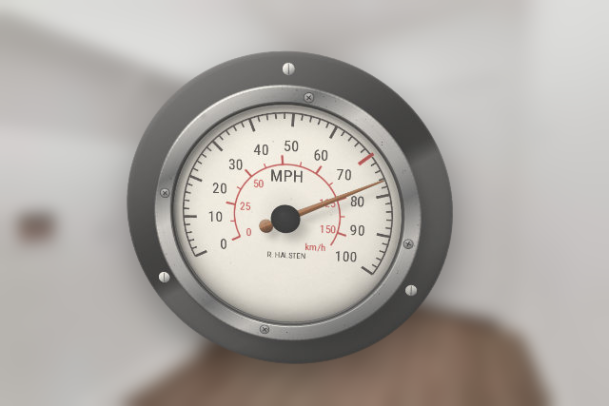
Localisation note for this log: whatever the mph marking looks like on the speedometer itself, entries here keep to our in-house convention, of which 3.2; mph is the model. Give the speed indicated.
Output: 76; mph
